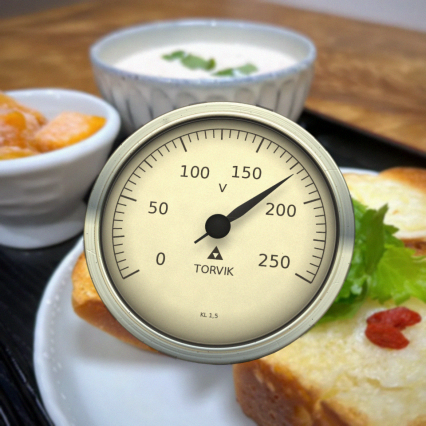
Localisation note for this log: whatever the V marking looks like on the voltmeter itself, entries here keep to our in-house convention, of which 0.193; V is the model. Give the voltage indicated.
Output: 180; V
